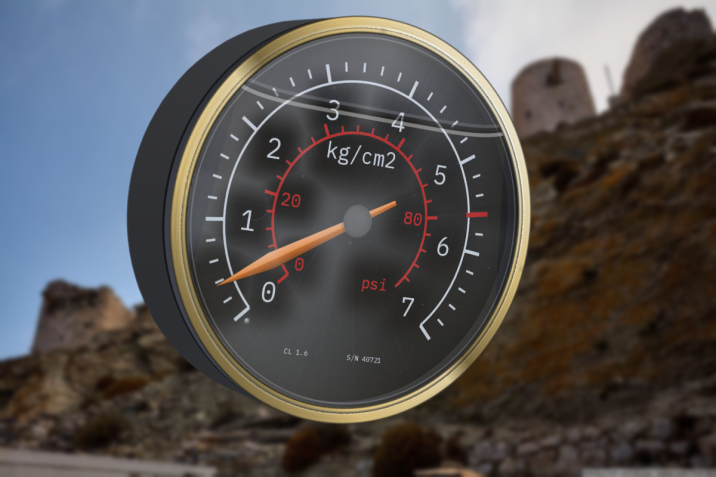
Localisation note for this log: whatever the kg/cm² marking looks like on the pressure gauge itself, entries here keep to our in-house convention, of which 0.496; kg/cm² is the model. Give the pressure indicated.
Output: 0.4; kg/cm²
